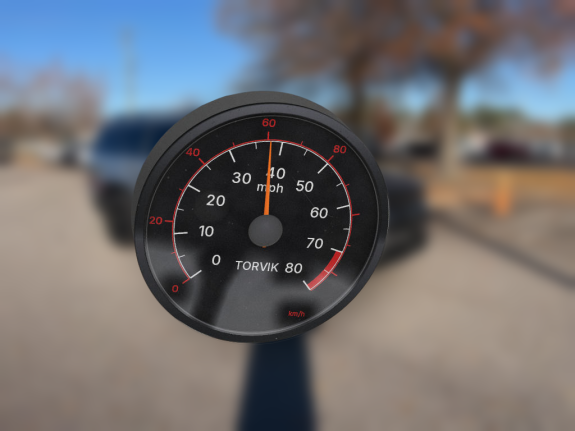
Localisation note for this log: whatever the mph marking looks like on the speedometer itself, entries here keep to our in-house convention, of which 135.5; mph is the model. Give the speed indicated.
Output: 37.5; mph
